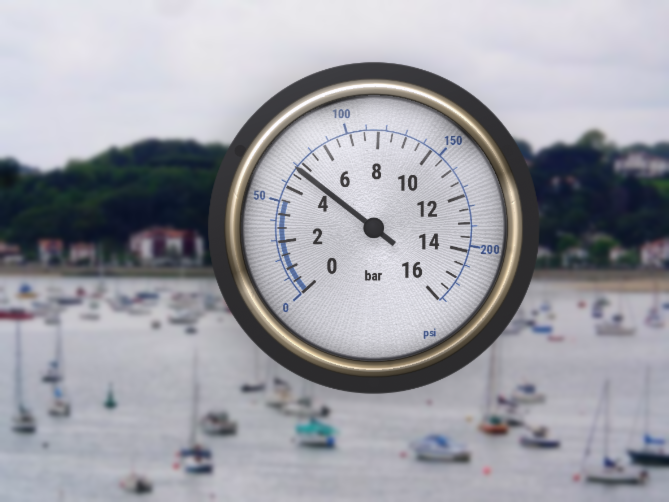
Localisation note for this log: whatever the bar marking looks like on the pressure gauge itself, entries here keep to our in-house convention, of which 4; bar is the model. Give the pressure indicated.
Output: 4.75; bar
